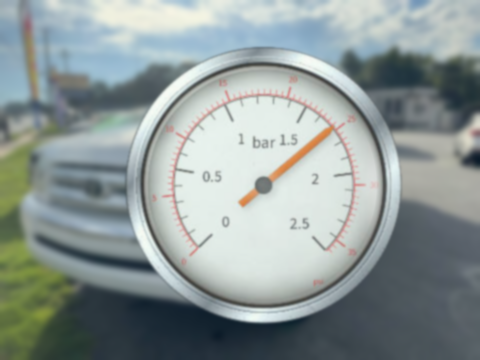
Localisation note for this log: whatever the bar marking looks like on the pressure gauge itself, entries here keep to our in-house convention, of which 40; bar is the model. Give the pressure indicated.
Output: 1.7; bar
